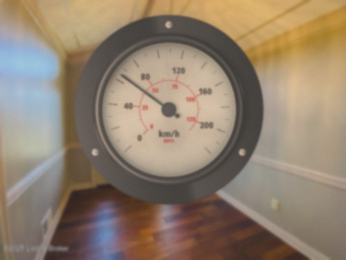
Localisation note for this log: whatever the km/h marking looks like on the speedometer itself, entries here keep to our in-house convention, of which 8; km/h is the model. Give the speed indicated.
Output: 65; km/h
